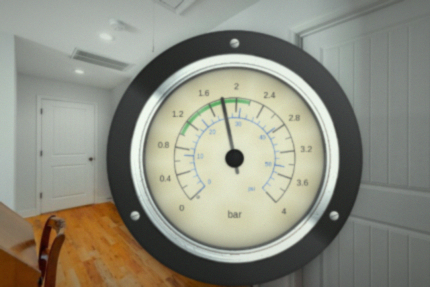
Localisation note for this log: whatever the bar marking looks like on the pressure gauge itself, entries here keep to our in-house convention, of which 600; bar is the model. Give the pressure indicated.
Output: 1.8; bar
